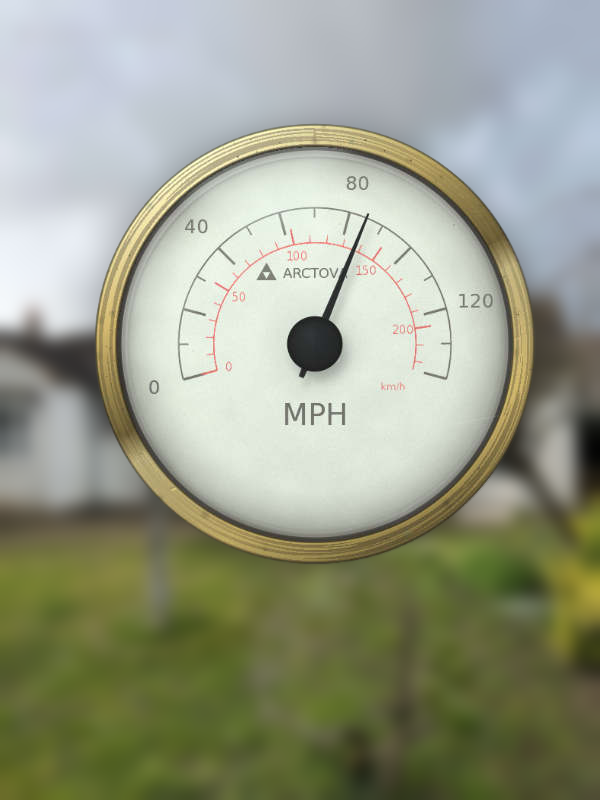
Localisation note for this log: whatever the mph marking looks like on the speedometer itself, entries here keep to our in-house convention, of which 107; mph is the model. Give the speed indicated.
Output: 85; mph
